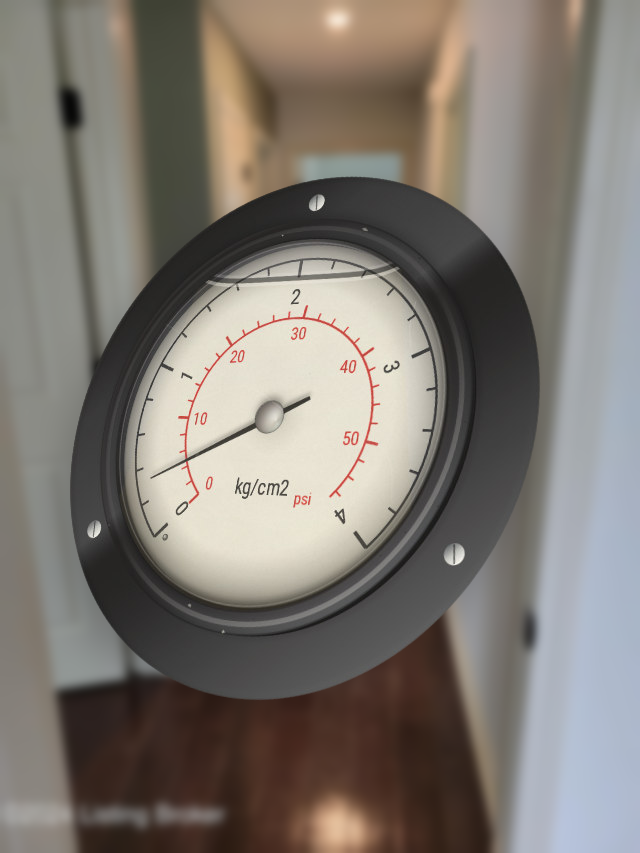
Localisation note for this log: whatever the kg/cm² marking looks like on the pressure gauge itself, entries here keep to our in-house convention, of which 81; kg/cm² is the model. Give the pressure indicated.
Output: 0.3; kg/cm²
